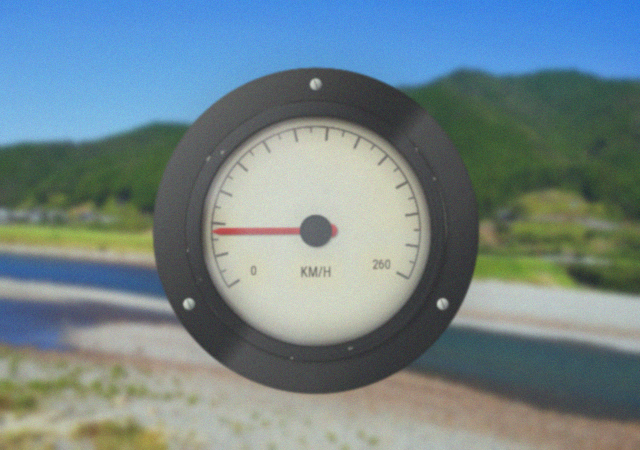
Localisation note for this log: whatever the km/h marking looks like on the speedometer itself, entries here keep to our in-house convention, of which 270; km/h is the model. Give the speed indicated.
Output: 35; km/h
